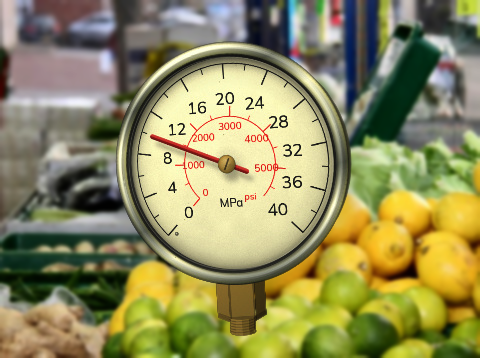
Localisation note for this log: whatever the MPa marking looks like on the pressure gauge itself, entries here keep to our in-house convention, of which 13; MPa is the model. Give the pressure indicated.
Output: 10; MPa
